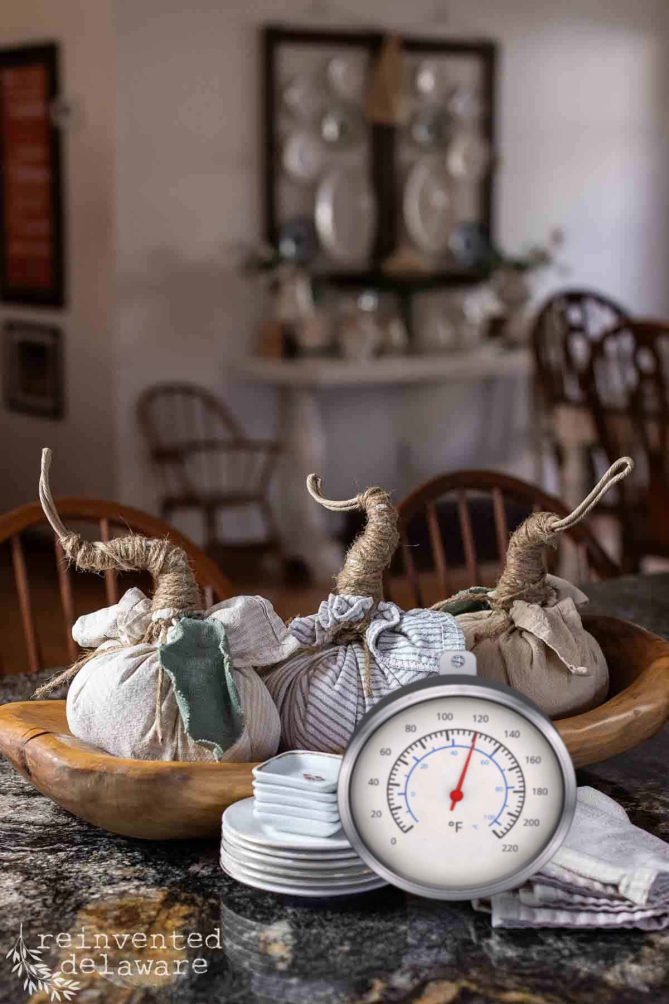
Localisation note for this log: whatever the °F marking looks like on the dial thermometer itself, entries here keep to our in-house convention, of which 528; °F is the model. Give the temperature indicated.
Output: 120; °F
